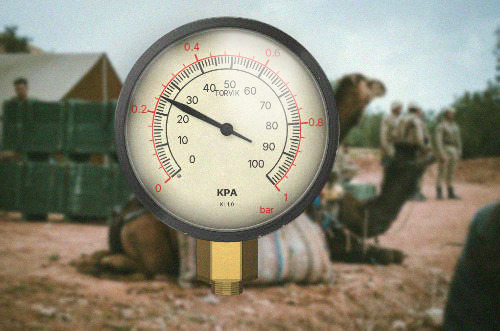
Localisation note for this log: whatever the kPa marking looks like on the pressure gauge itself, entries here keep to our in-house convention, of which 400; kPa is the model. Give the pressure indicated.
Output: 25; kPa
